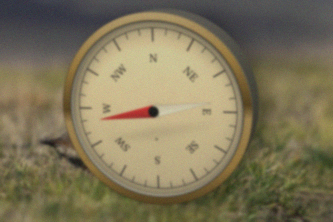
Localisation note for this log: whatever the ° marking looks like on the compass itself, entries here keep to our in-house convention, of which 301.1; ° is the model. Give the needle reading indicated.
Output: 260; °
